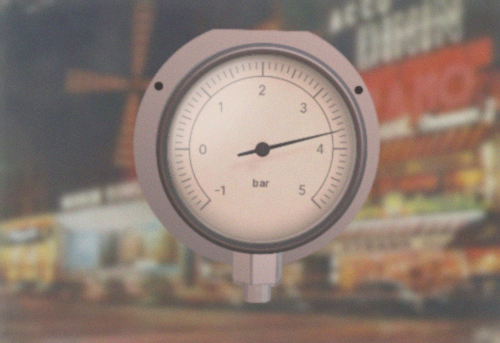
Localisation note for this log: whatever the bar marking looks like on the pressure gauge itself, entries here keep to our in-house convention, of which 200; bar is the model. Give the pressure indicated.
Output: 3.7; bar
